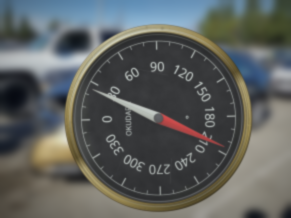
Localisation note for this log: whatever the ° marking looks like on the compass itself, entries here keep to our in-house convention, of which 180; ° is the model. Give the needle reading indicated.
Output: 205; °
